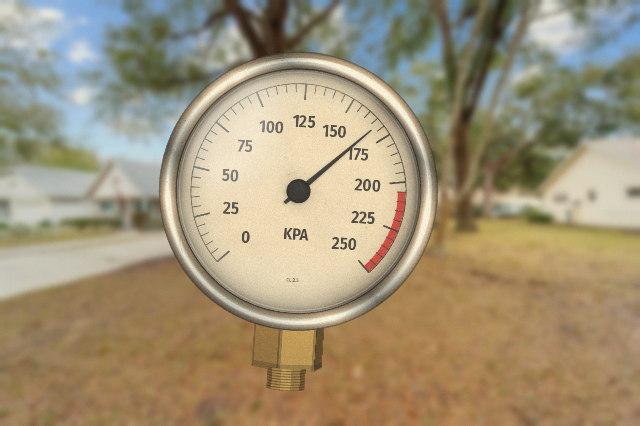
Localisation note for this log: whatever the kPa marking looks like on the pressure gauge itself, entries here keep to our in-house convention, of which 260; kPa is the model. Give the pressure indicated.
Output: 167.5; kPa
